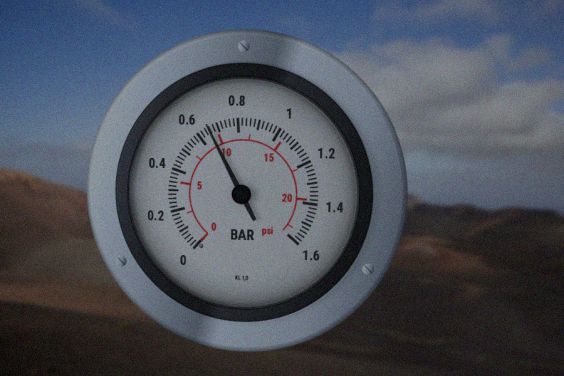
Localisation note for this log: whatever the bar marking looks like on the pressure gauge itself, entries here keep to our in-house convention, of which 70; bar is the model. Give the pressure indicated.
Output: 0.66; bar
